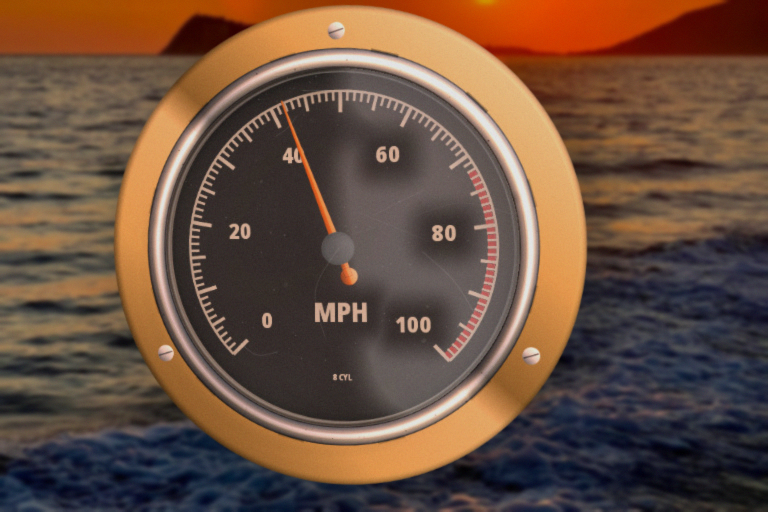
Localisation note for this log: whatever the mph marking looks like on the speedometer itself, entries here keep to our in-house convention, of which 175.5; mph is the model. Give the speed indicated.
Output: 42; mph
